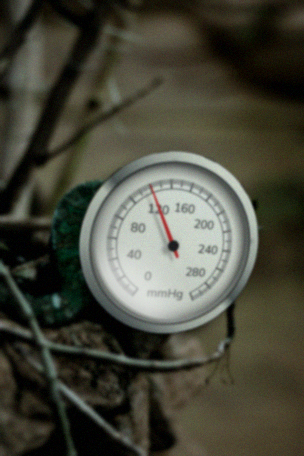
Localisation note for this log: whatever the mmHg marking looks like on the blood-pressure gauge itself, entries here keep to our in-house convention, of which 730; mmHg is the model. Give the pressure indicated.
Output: 120; mmHg
